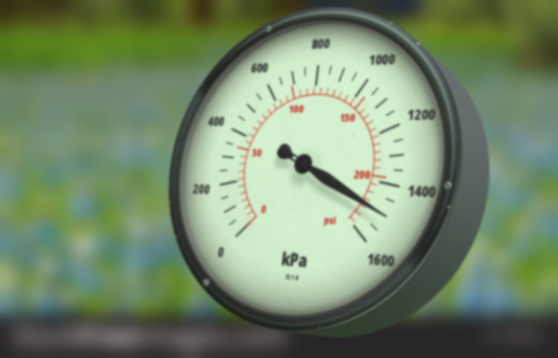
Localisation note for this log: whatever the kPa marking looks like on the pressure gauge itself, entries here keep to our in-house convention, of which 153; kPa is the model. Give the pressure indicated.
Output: 1500; kPa
